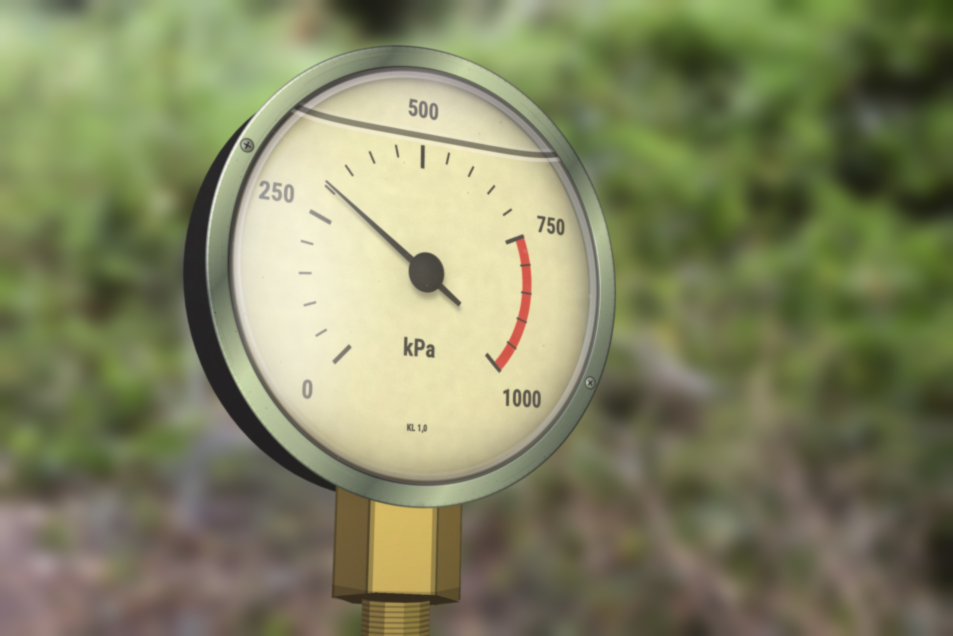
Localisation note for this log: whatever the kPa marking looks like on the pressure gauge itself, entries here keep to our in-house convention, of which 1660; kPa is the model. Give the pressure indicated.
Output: 300; kPa
